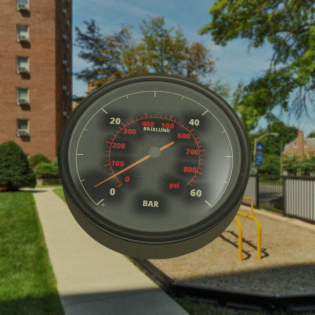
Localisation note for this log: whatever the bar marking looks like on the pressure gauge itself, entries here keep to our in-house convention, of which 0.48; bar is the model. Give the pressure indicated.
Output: 2.5; bar
